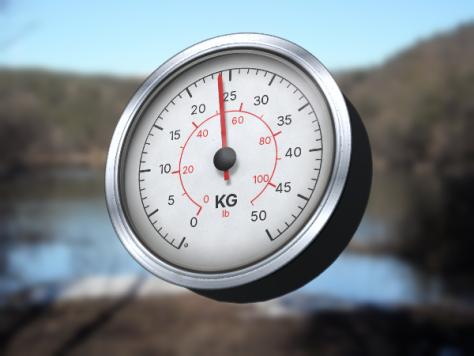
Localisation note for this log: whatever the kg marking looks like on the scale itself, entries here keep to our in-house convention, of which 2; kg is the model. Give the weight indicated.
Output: 24; kg
